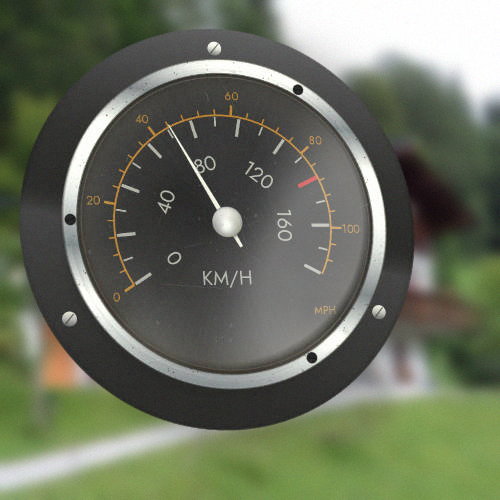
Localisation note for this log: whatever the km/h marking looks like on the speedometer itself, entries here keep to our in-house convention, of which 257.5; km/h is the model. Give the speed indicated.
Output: 70; km/h
